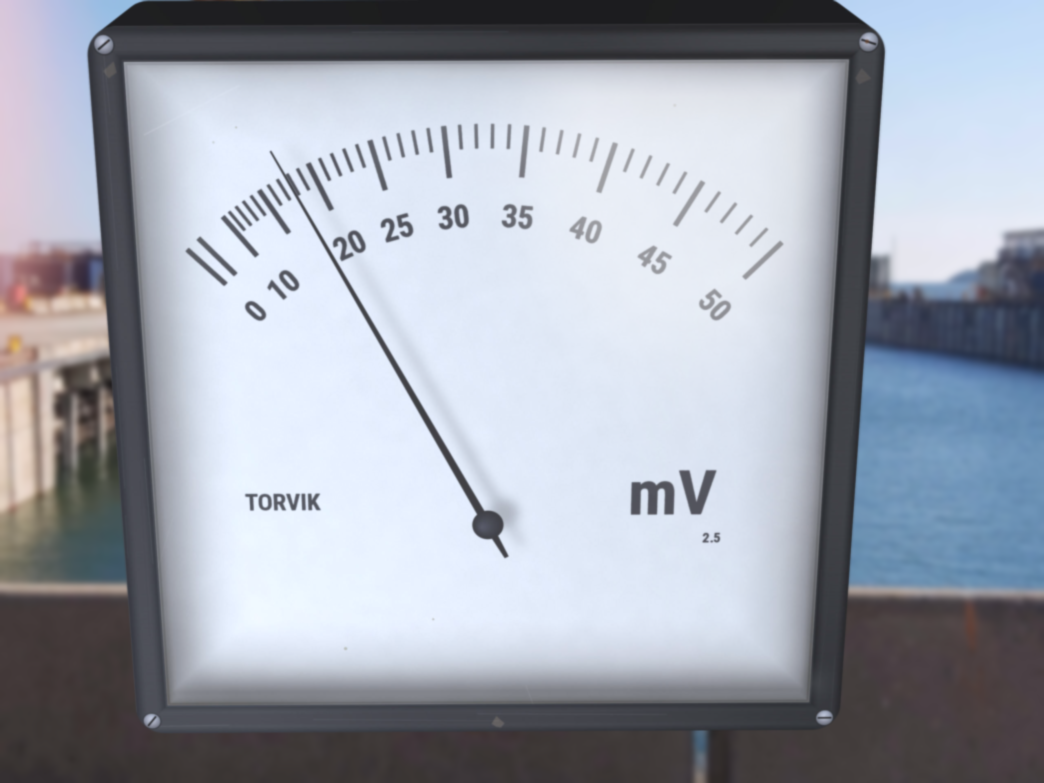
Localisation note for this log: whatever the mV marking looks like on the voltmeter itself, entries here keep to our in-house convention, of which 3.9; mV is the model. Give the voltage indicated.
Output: 18; mV
